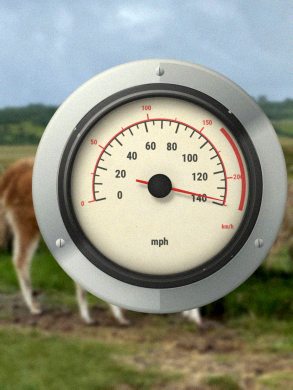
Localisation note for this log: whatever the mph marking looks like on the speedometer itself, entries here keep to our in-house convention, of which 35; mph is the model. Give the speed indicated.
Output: 137.5; mph
